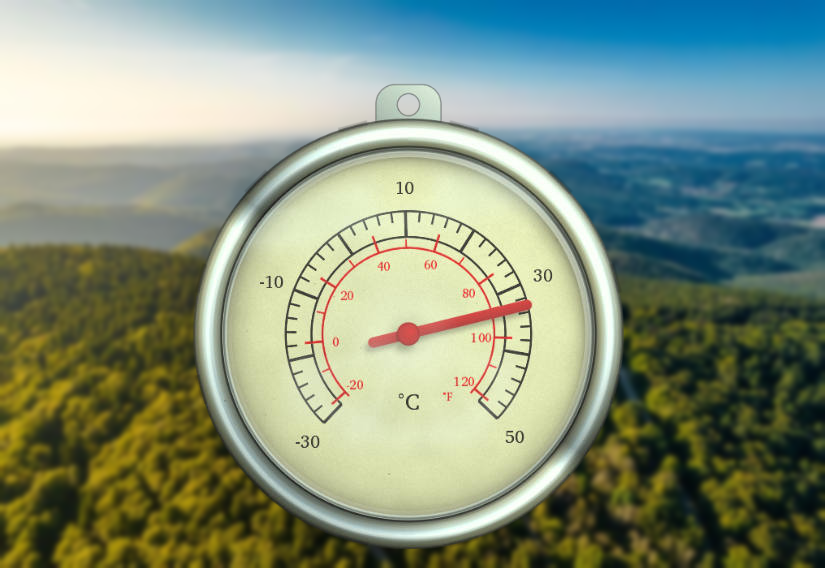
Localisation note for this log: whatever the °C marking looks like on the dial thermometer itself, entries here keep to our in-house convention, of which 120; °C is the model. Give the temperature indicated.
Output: 33; °C
